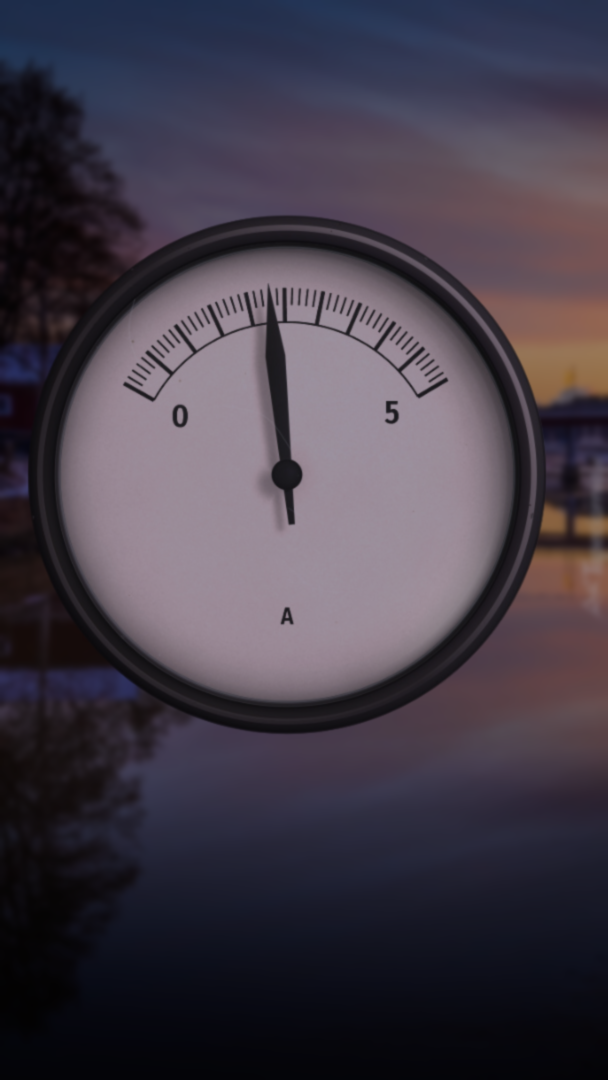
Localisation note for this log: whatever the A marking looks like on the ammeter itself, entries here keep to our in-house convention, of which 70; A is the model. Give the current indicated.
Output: 2.3; A
